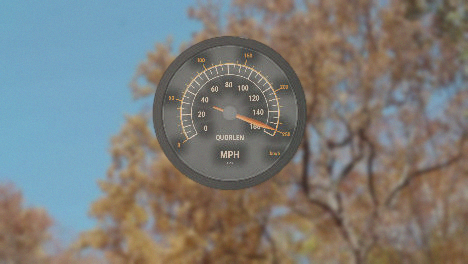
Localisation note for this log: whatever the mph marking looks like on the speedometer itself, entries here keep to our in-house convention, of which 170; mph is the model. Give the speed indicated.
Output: 155; mph
